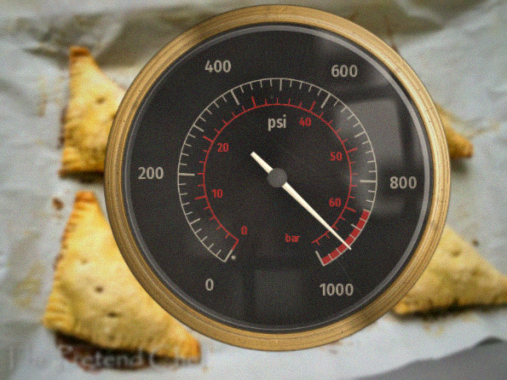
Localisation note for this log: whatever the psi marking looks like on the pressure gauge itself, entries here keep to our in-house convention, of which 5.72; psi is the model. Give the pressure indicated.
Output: 940; psi
